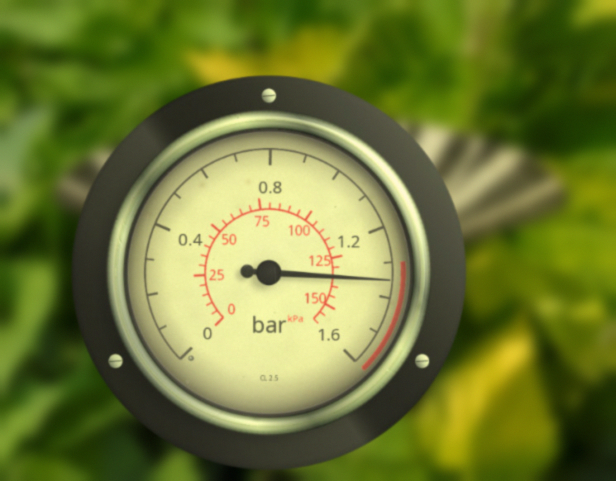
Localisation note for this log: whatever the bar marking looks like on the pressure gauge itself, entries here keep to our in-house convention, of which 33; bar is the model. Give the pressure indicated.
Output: 1.35; bar
